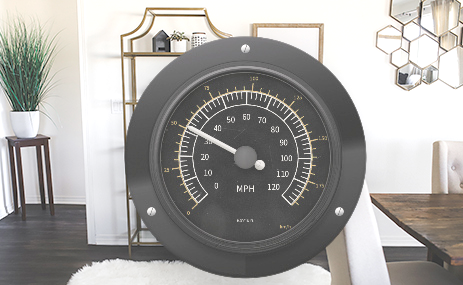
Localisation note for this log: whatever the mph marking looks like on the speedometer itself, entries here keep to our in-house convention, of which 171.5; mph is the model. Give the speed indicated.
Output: 32; mph
